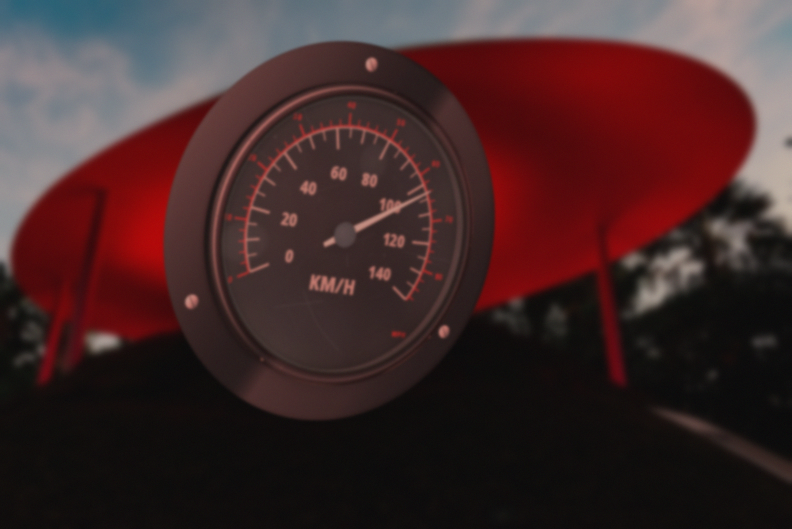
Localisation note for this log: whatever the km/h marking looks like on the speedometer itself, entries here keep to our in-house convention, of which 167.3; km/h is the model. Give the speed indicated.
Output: 102.5; km/h
